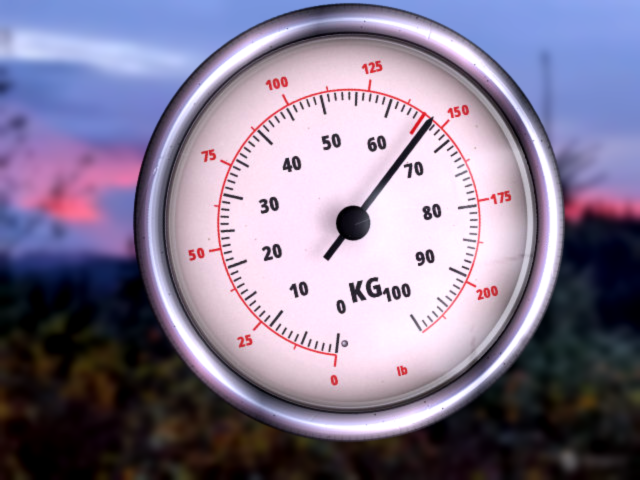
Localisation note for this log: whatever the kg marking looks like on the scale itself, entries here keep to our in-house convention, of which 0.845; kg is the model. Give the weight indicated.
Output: 66; kg
